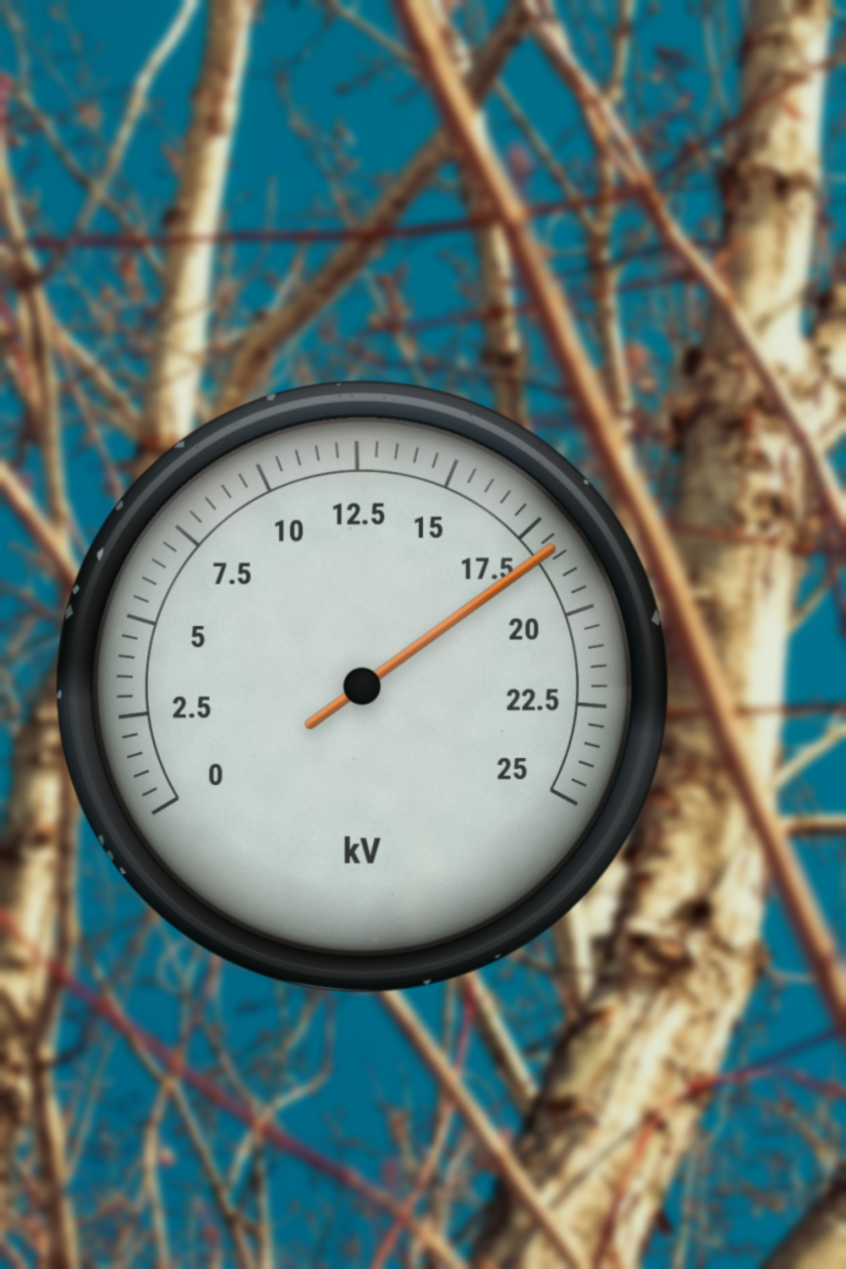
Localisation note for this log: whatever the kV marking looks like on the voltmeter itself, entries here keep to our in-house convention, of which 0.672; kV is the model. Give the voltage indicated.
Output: 18.25; kV
